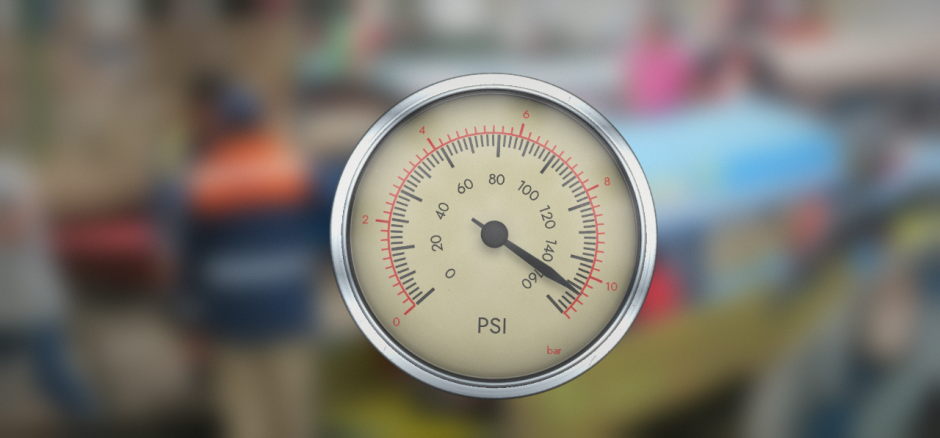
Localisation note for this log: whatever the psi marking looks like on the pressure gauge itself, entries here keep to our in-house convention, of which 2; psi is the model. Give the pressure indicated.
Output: 152; psi
